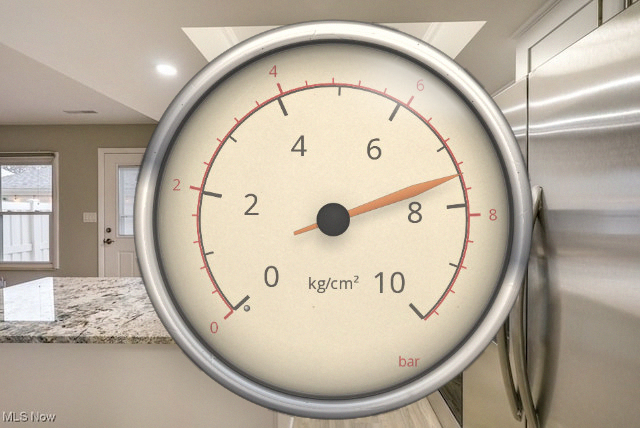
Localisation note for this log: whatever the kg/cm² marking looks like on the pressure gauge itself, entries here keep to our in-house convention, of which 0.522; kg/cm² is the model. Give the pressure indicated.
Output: 7.5; kg/cm²
